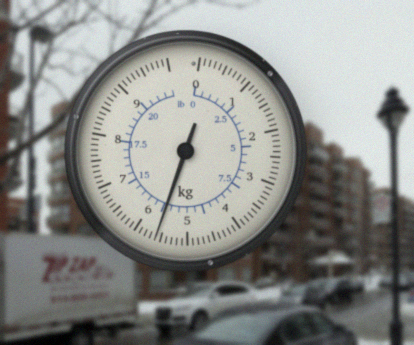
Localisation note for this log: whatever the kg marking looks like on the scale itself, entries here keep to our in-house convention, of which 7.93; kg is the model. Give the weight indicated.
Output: 5.6; kg
